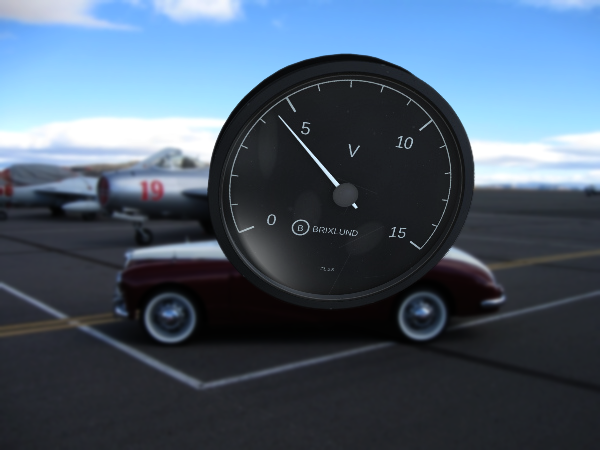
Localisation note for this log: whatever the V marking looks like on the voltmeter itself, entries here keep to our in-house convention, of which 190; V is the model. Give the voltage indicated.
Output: 4.5; V
